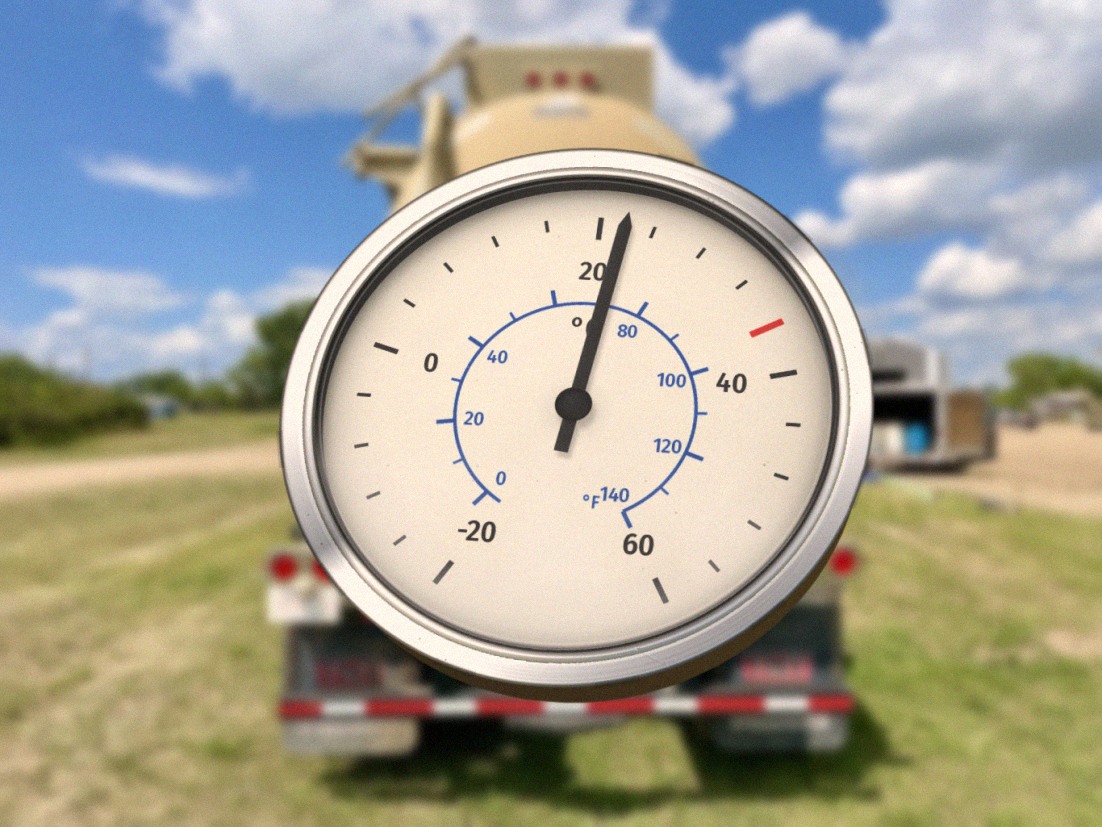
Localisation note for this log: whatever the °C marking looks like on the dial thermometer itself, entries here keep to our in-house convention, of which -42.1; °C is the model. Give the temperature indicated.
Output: 22; °C
